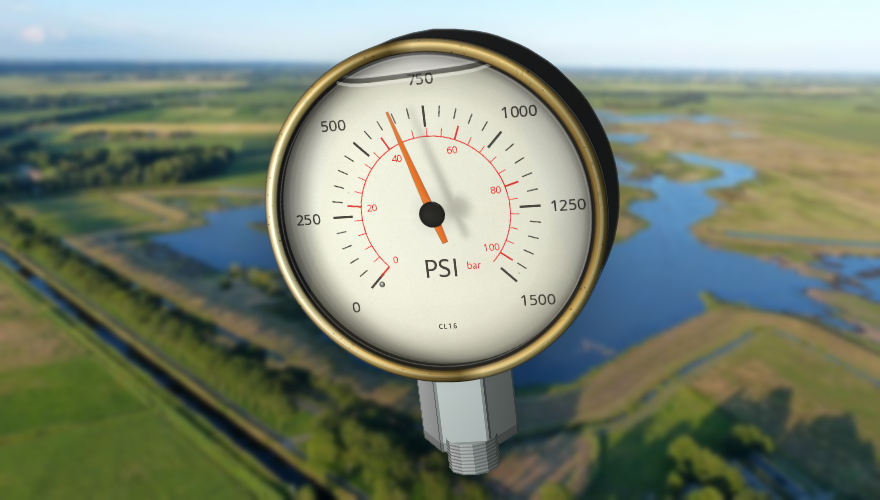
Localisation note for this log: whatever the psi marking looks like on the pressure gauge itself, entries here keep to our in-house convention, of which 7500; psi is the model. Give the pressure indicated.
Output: 650; psi
